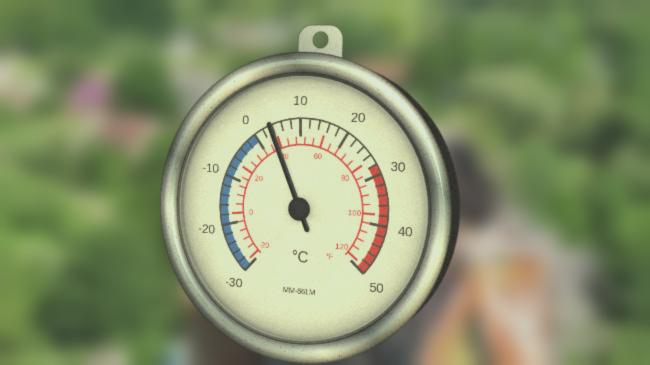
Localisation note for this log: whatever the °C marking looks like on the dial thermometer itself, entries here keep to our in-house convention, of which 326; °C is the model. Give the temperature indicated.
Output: 4; °C
